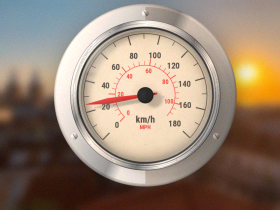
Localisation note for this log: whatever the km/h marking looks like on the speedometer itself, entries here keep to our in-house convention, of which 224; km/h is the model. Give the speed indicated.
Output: 25; km/h
